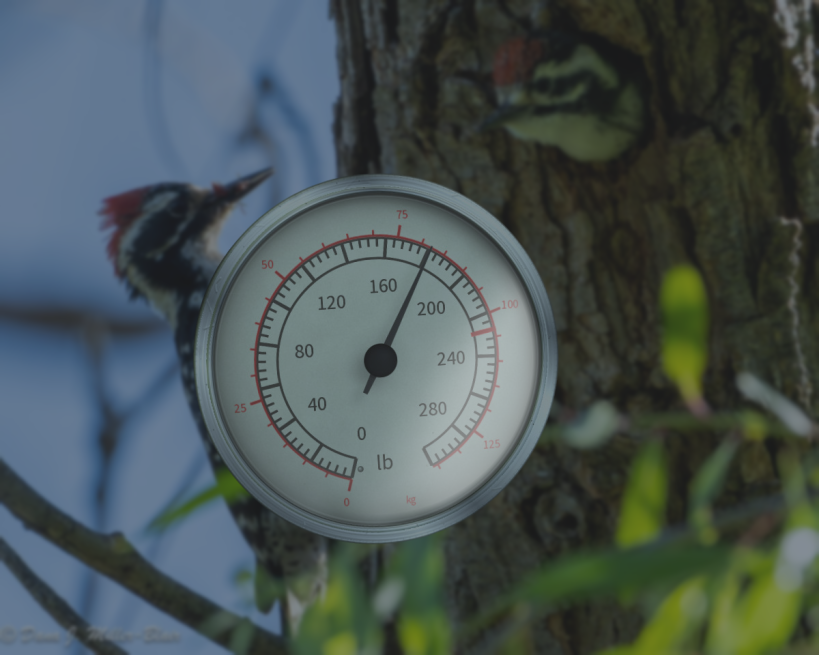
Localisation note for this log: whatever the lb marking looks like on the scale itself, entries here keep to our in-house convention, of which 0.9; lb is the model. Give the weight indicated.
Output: 180; lb
